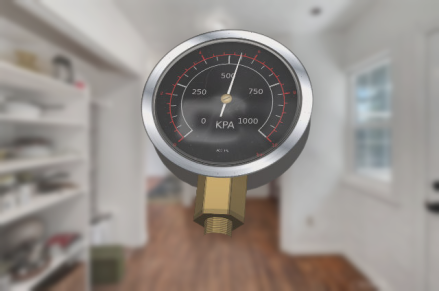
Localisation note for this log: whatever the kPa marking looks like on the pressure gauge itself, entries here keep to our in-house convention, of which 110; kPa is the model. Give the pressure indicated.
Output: 550; kPa
